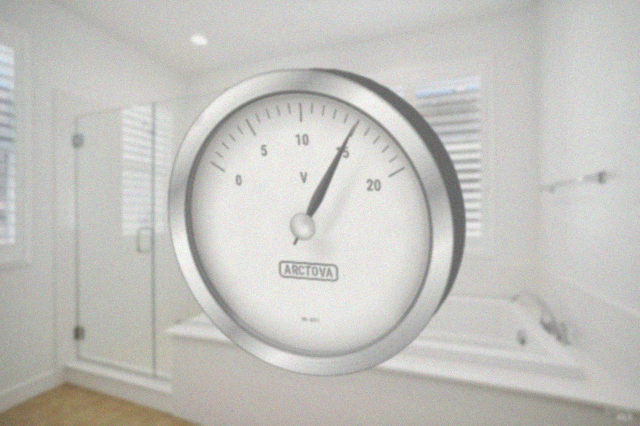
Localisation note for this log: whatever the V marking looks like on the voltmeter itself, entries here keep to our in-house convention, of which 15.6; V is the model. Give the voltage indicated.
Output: 15; V
